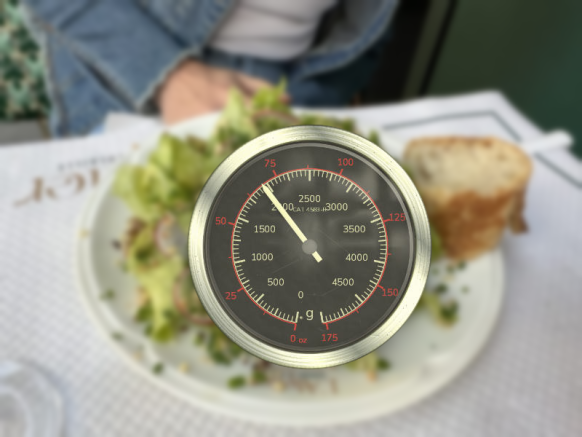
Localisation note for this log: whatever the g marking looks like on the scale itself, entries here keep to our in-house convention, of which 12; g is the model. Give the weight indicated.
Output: 1950; g
